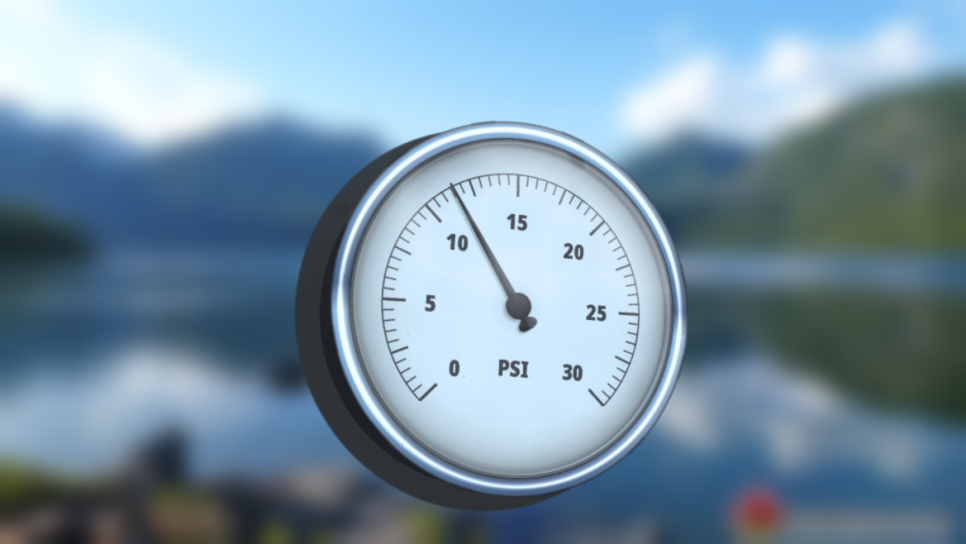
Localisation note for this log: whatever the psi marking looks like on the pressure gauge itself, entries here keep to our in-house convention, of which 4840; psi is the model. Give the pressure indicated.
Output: 11.5; psi
